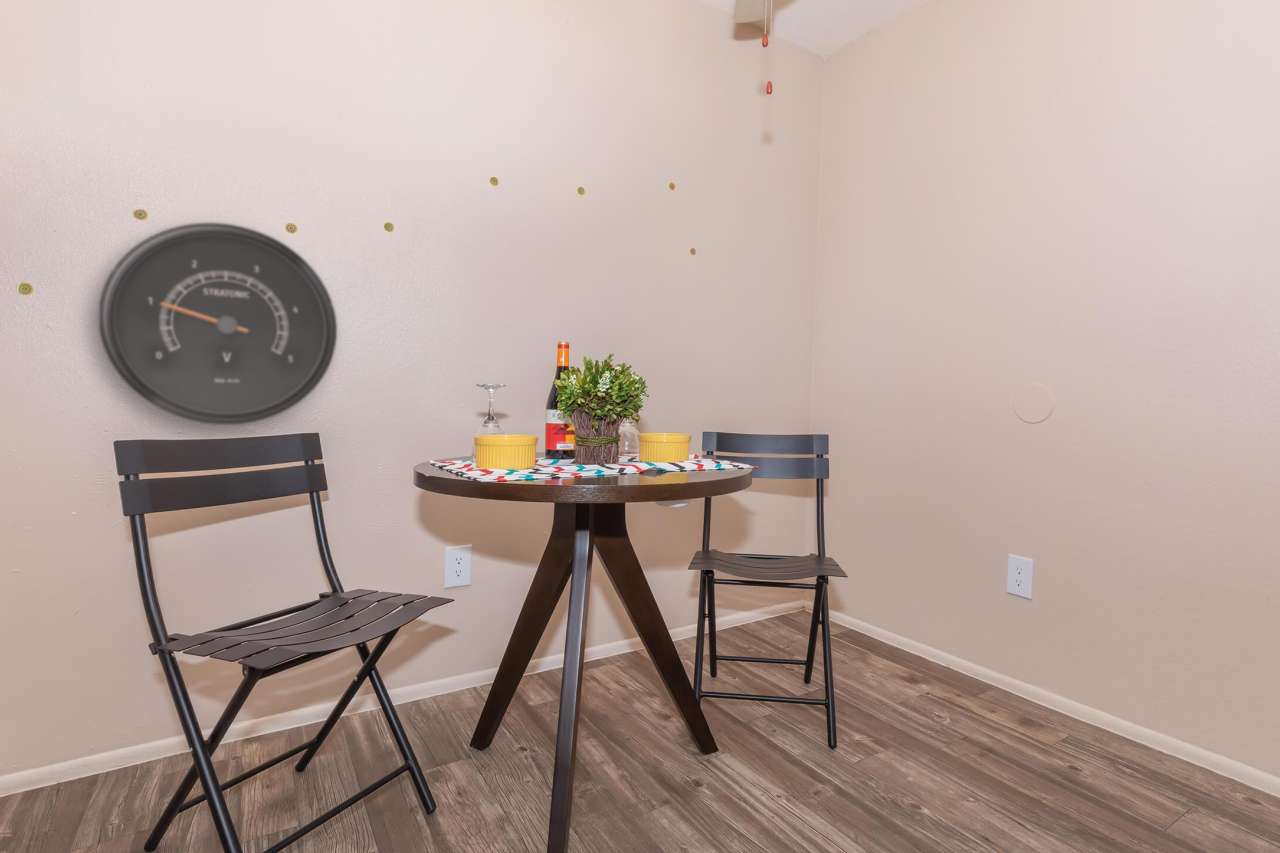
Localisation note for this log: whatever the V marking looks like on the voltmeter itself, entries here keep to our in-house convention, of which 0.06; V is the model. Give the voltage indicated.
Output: 1; V
